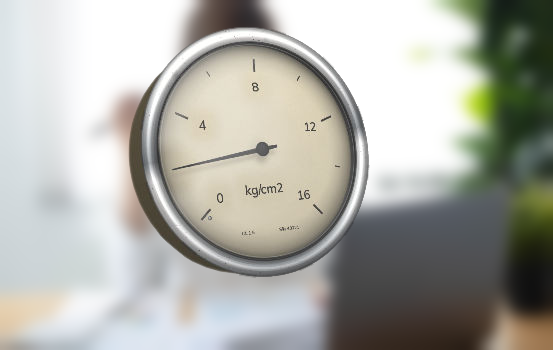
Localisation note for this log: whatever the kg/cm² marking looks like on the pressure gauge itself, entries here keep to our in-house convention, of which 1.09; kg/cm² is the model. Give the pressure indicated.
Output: 2; kg/cm²
